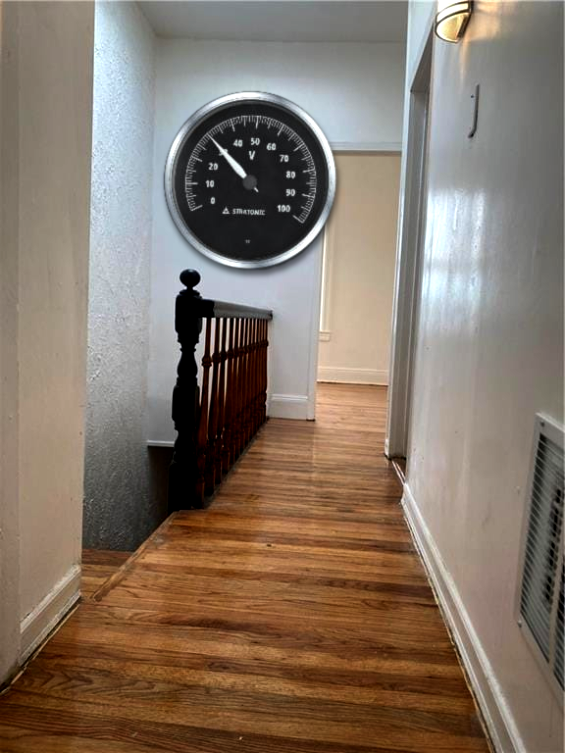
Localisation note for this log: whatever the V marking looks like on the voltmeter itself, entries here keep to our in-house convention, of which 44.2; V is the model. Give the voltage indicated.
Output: 30; V
